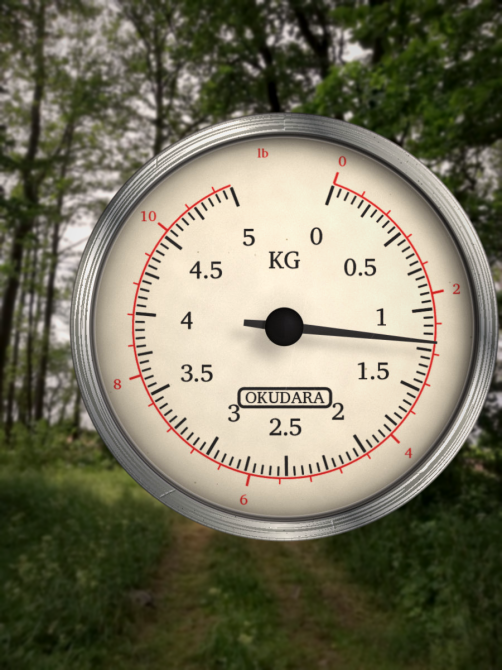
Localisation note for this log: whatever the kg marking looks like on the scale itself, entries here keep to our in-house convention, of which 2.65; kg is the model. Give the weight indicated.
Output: 1.2; kg
